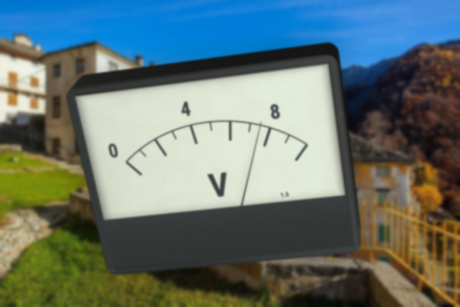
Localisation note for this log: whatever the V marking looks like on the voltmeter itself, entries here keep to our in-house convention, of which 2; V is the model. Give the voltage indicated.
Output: 7.5; V
